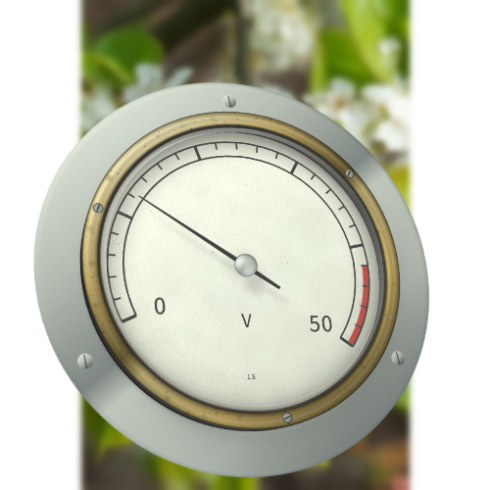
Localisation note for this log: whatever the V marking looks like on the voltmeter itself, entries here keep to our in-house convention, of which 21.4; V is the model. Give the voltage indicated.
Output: 12; V
